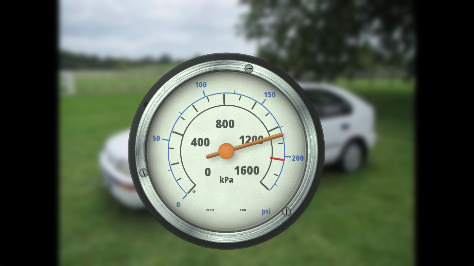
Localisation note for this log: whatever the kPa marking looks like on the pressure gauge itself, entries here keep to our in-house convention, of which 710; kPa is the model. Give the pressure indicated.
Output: 1250; kPa
